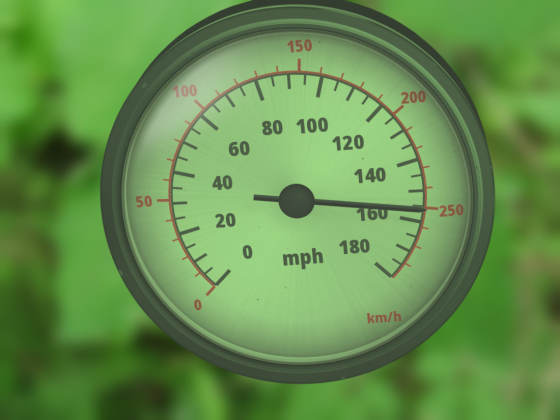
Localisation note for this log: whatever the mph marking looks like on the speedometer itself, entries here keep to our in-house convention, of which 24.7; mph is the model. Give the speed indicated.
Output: 155; mph
